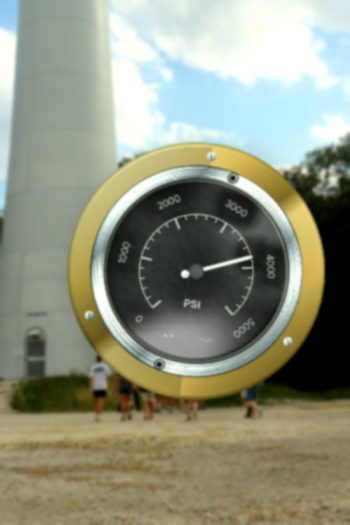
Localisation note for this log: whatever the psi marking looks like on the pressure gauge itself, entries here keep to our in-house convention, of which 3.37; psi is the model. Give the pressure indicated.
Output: 3800; psi
